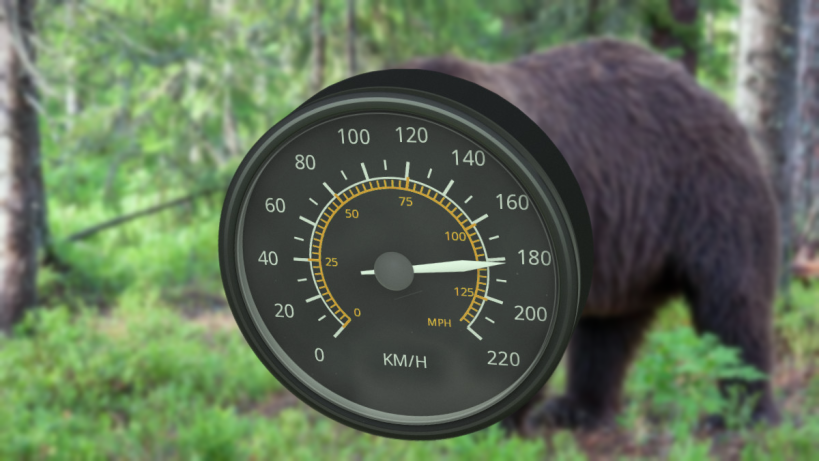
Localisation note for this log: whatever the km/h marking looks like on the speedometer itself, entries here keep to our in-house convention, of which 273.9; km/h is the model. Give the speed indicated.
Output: 180; km/h
